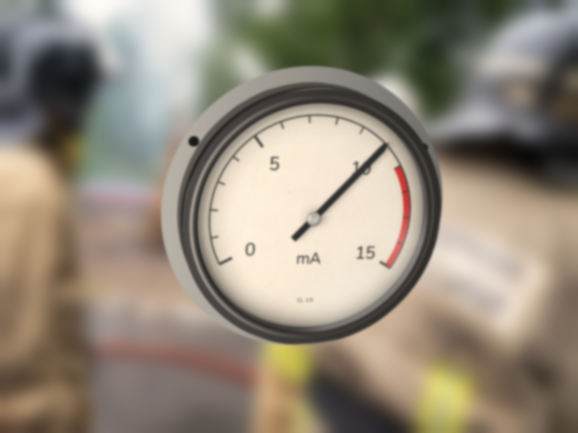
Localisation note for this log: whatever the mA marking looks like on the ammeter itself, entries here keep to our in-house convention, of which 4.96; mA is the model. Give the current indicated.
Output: 10; mA
